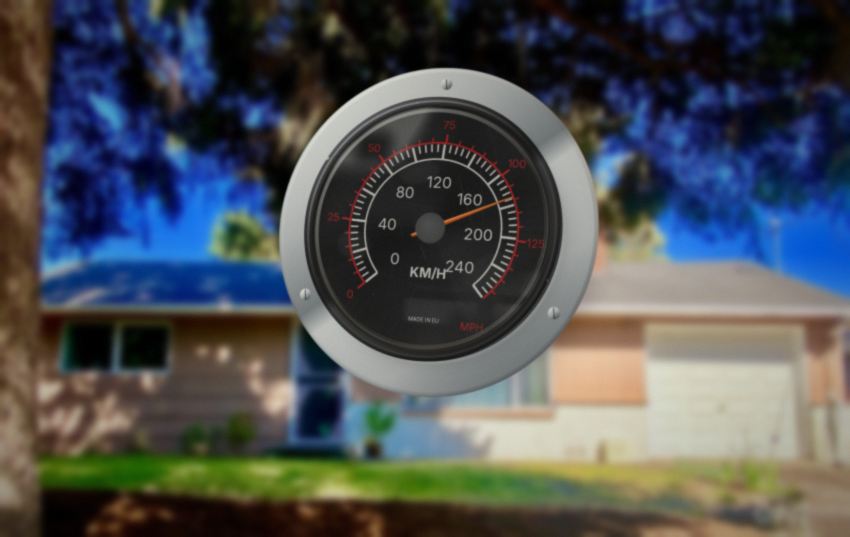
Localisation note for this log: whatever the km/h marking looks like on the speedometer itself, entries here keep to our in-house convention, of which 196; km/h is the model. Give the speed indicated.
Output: 176; km/h
